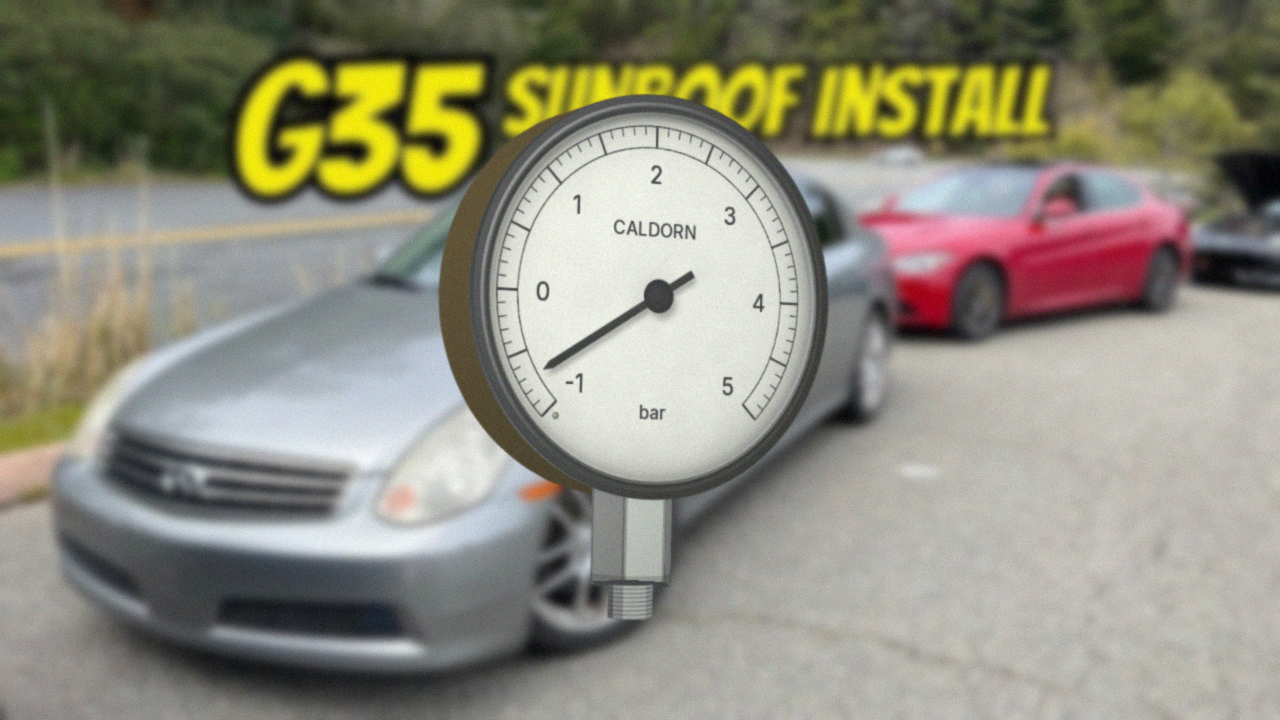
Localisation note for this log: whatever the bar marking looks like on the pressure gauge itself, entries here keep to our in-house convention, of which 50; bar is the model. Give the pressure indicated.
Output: -0.7; bar
